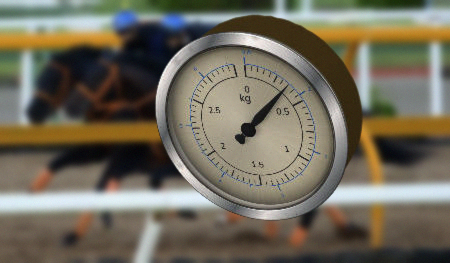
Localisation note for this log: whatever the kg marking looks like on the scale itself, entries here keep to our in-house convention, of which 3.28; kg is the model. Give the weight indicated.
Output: 0.35; kg
